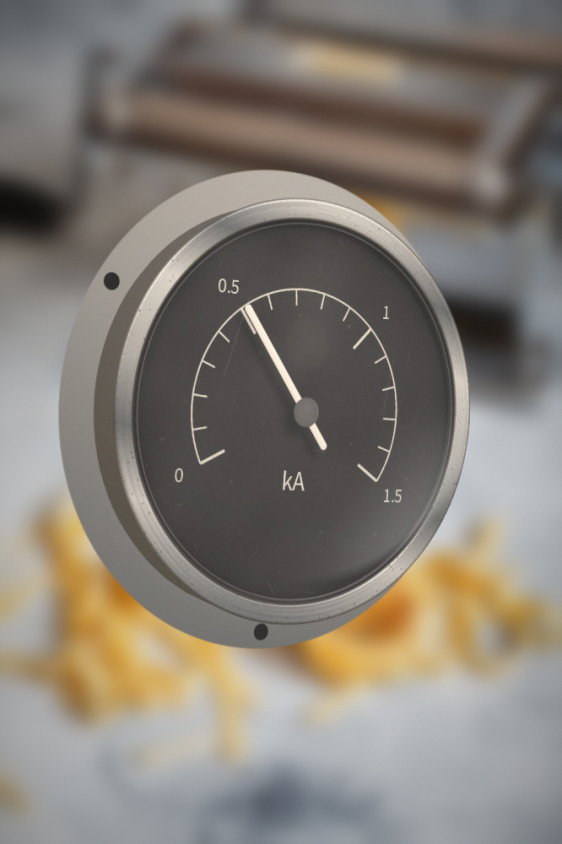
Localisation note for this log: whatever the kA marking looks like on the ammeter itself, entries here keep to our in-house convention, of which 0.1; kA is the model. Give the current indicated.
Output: 0.5; kA
